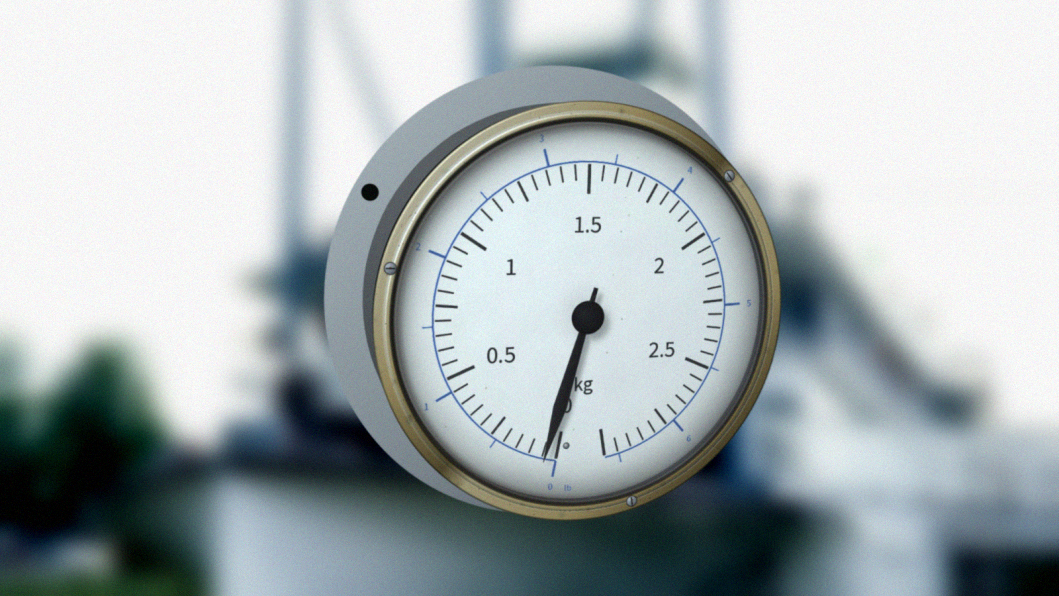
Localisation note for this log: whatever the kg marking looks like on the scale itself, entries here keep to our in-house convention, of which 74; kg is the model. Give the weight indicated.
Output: 0.05; kg
